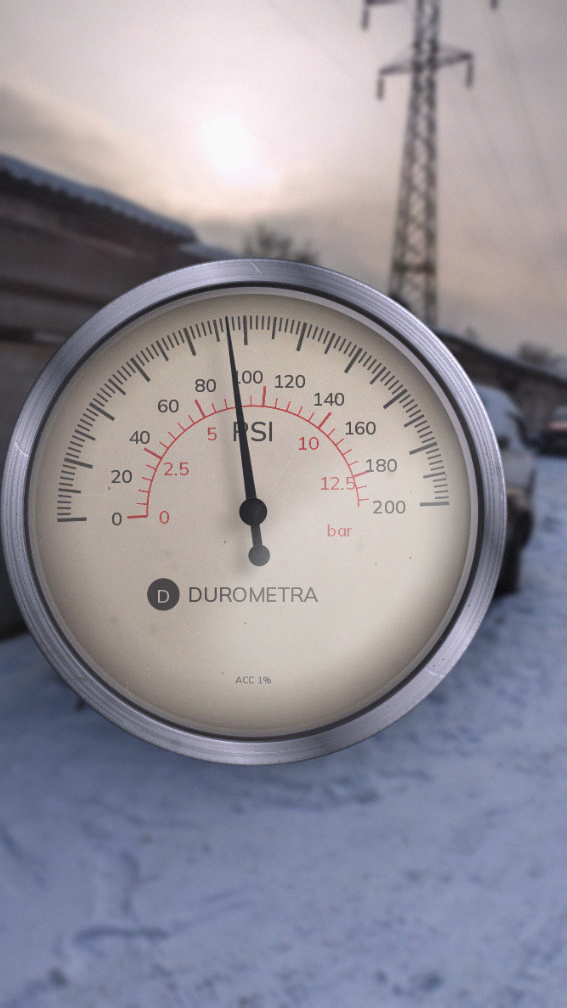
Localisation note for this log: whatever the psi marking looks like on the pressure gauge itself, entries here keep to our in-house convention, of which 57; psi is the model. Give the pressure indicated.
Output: 94; psi
